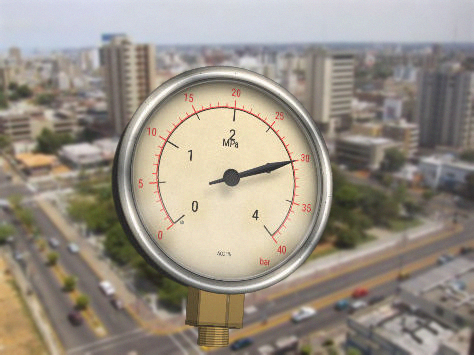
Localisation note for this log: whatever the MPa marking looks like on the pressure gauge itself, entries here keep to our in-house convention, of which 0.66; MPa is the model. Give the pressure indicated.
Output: 3; MPa
